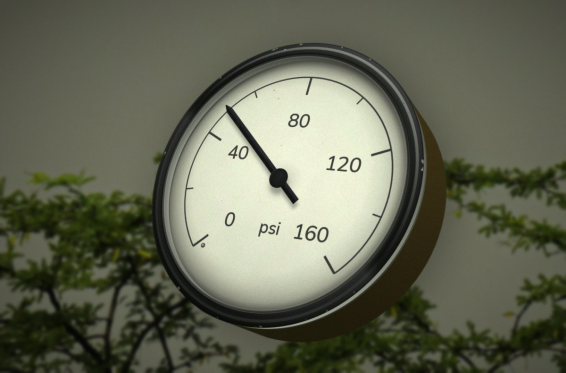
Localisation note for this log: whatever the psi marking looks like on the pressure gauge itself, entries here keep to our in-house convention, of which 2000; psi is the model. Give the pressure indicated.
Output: 50; psi
